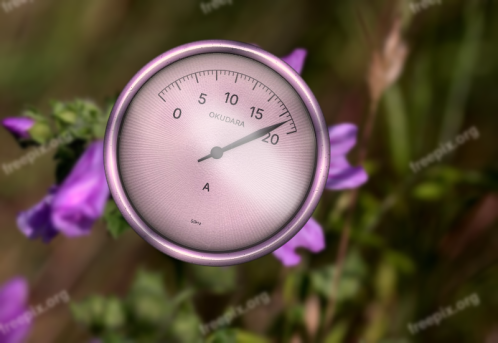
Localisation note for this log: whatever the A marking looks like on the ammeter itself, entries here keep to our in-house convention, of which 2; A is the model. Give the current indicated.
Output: 18.5; A
